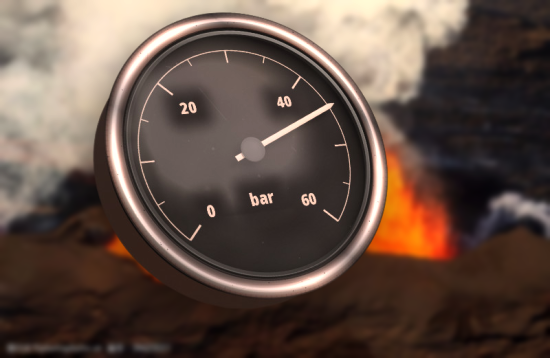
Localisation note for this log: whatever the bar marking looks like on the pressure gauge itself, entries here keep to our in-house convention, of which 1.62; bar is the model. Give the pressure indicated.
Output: 45; bar
